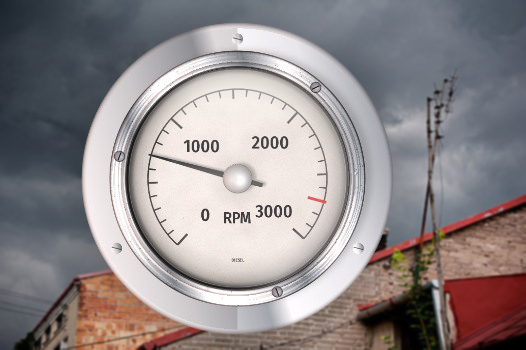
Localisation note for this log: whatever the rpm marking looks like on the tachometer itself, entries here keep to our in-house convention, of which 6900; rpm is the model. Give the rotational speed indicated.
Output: 700; rpm
